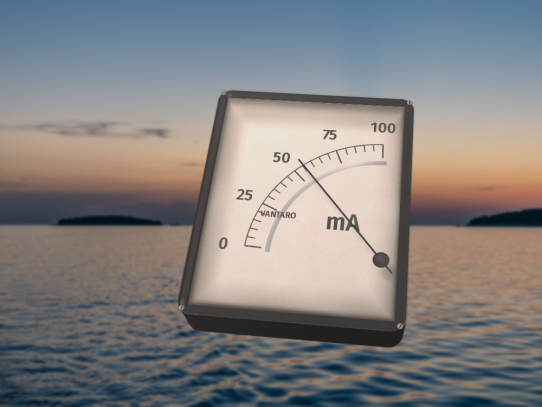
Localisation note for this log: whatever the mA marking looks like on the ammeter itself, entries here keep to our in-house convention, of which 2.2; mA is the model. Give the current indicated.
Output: 55; mA
